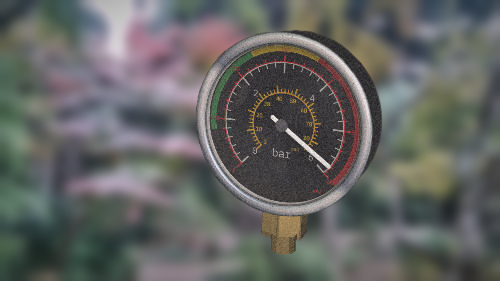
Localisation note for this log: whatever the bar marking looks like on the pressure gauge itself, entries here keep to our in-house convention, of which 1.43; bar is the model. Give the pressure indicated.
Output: 5.8; bar
